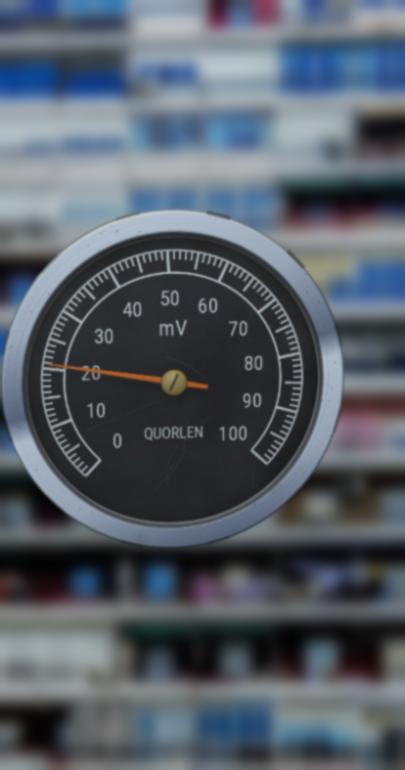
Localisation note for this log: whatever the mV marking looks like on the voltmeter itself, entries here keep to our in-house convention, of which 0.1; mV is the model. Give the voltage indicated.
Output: 21; mV
